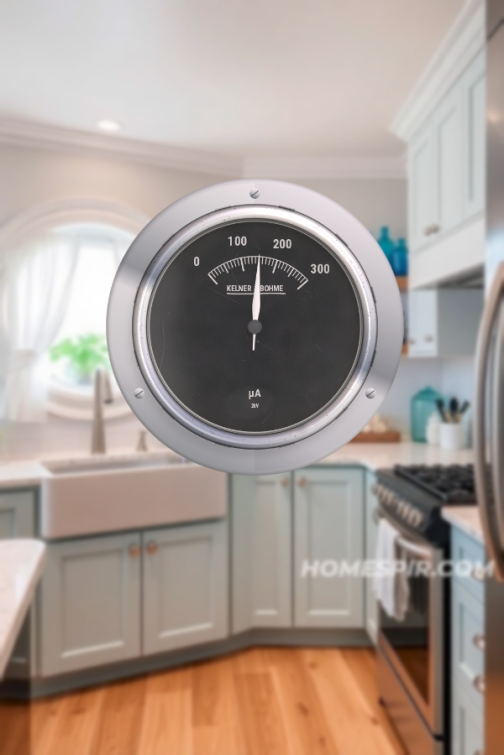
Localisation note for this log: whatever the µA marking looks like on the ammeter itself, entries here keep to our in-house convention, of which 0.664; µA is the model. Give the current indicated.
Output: 150; µA
